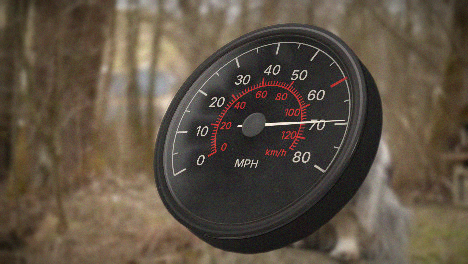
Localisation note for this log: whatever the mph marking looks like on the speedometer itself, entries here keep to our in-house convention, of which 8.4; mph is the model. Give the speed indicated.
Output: 70; mph
